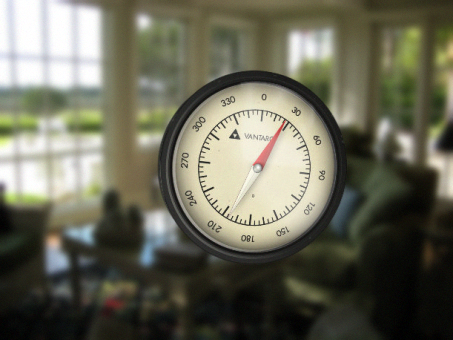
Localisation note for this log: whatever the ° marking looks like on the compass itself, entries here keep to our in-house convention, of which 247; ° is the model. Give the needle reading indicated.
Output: 25; °
